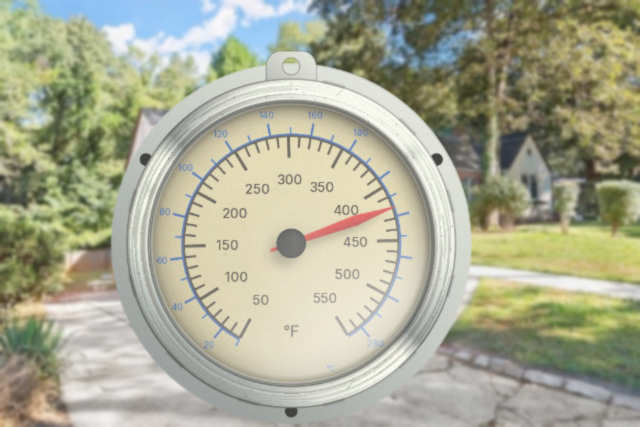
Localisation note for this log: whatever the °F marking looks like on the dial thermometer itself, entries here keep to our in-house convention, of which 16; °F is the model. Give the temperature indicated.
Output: 420; °F
